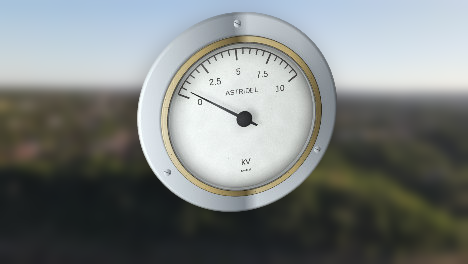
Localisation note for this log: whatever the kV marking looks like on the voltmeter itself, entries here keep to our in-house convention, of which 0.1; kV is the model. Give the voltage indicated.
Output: 0.5; kV
